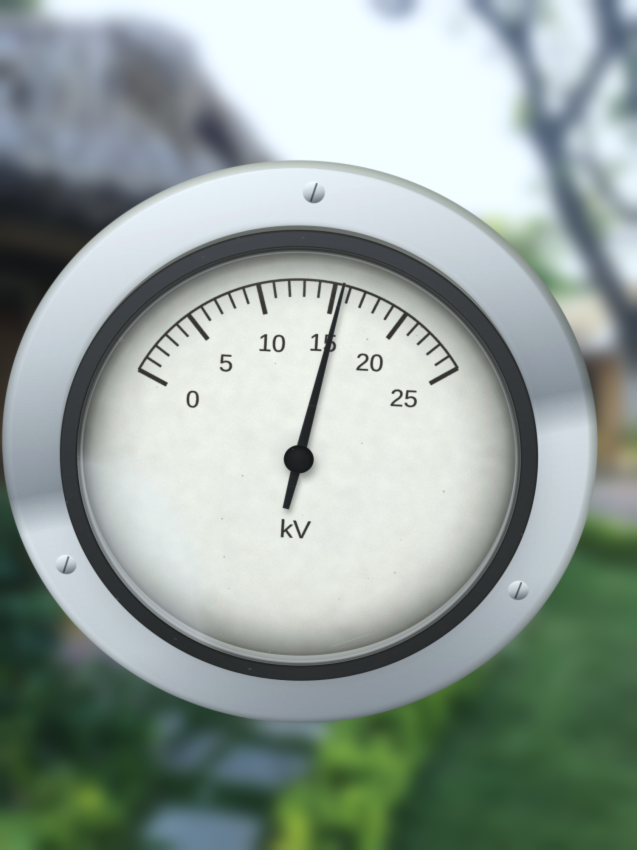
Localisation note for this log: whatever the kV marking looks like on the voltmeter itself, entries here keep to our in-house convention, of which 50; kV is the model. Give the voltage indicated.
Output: 15.5; kV
